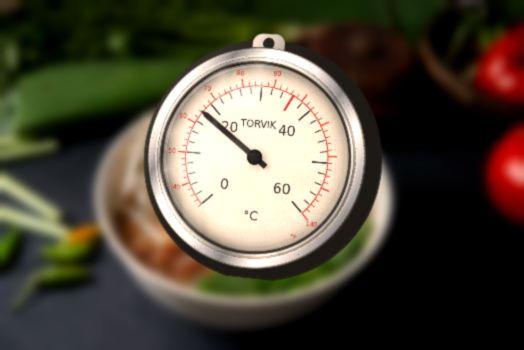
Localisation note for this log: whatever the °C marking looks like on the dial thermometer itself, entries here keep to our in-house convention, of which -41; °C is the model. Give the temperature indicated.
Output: 18; °C
